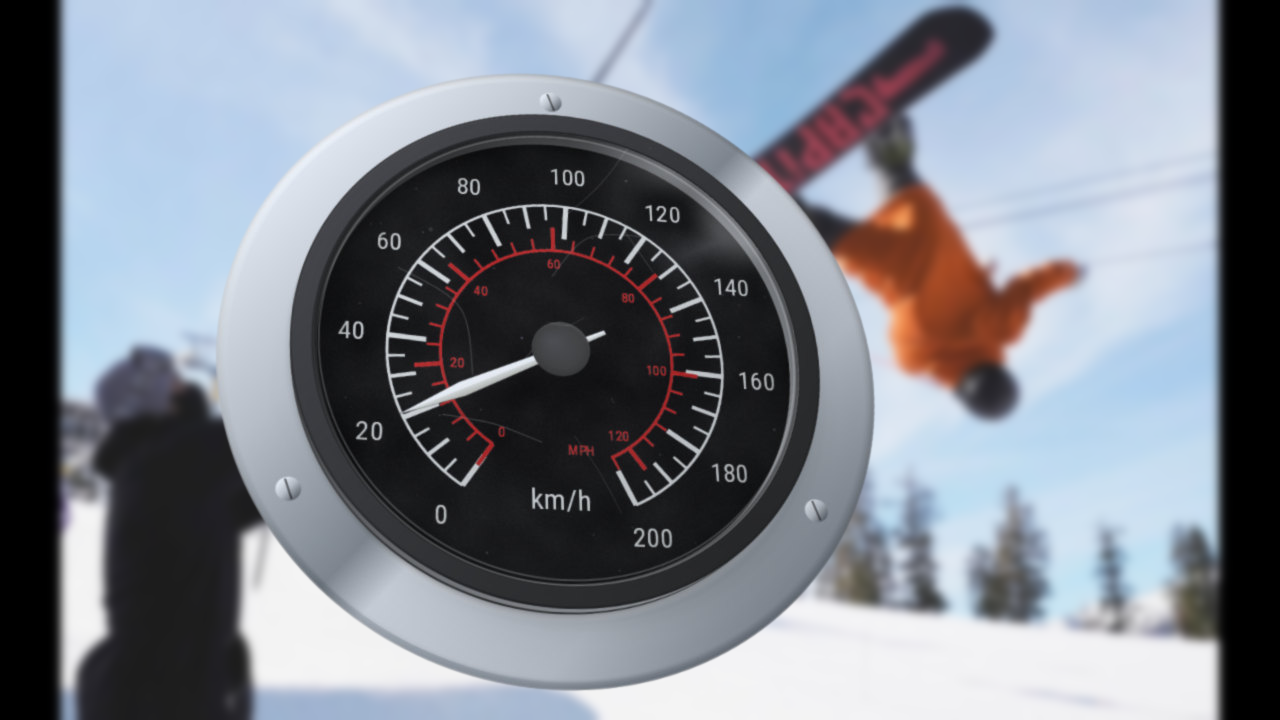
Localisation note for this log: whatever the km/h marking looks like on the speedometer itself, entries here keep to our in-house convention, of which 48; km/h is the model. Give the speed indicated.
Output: 20; km/h
